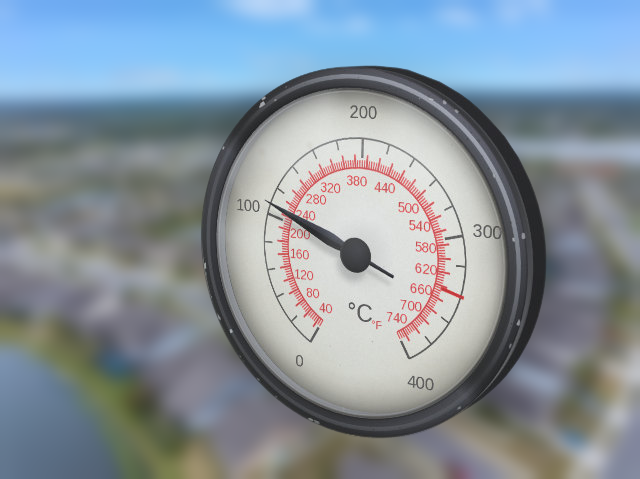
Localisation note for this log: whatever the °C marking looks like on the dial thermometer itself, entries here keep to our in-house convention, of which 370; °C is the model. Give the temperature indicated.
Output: 110; °C
